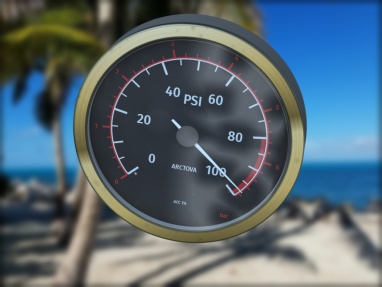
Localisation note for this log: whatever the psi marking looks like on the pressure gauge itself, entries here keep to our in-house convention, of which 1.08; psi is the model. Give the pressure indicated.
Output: 97.5; psi
